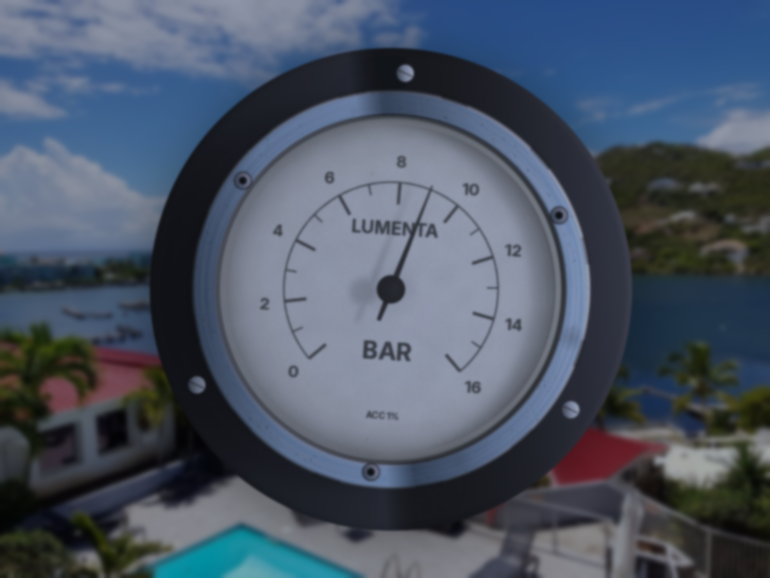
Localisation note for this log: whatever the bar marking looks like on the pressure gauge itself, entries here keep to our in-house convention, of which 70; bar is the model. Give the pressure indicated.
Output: 9; bar
